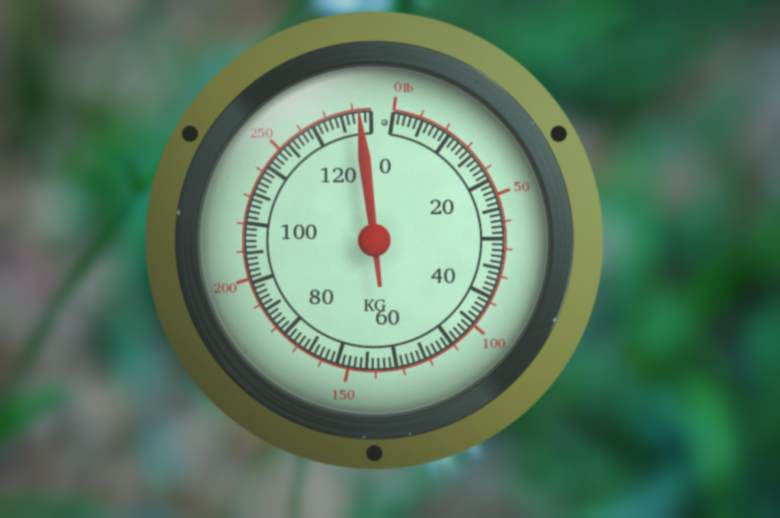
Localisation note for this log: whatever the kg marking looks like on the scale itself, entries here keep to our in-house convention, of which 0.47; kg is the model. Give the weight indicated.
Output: 128; kg
